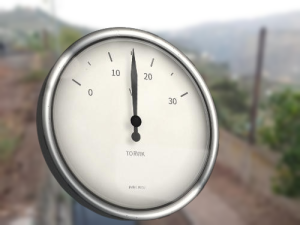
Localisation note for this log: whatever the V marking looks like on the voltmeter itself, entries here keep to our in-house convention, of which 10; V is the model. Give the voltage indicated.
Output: 15; V
